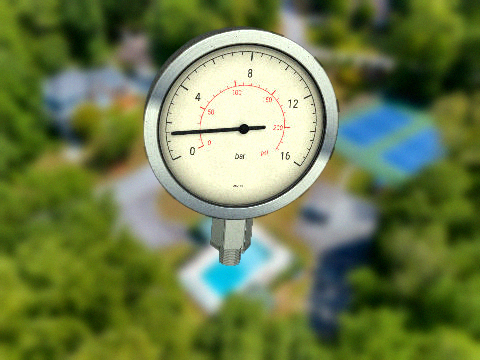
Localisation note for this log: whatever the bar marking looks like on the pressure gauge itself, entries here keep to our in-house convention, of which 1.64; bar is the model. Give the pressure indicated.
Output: 1.5; bar
